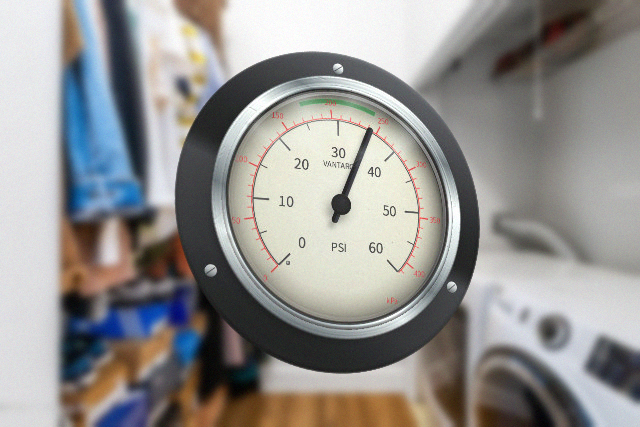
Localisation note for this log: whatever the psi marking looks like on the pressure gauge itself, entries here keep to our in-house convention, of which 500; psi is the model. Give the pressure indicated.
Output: 35; psi
